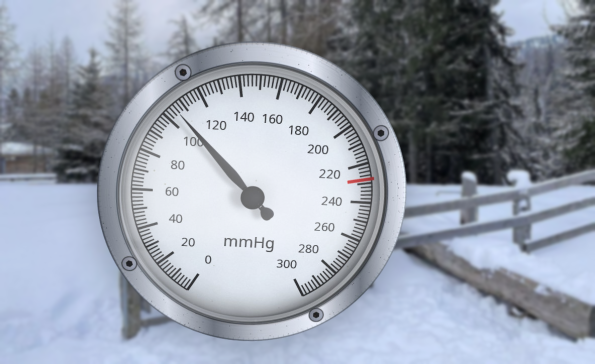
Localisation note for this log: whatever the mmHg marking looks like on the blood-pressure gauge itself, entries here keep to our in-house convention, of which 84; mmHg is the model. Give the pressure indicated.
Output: 106; mmHg
